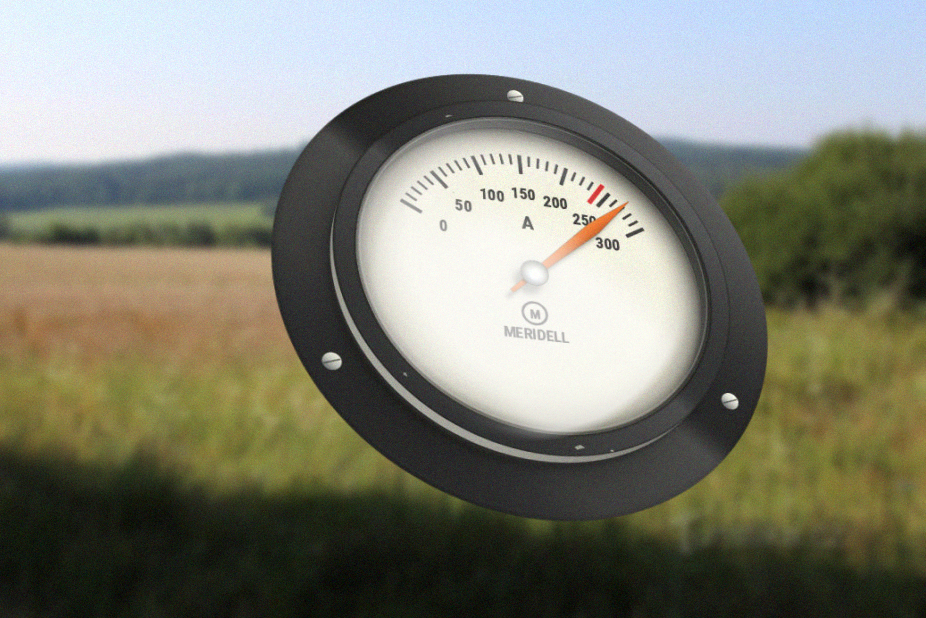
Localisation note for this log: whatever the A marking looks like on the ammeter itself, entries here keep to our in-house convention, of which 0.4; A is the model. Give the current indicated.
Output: 270; A
